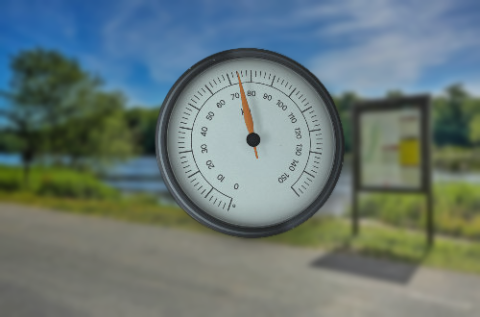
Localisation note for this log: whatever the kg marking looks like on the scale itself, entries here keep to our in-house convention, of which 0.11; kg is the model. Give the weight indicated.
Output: 74; kg
